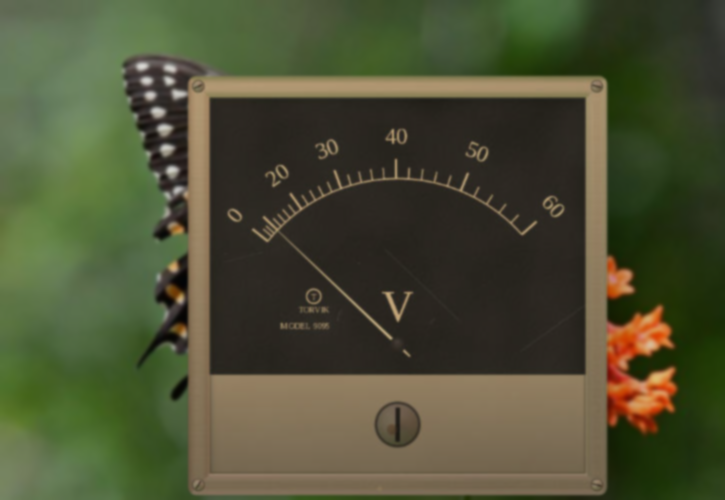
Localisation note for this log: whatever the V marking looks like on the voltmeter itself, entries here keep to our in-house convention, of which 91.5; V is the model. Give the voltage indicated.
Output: 10; V
